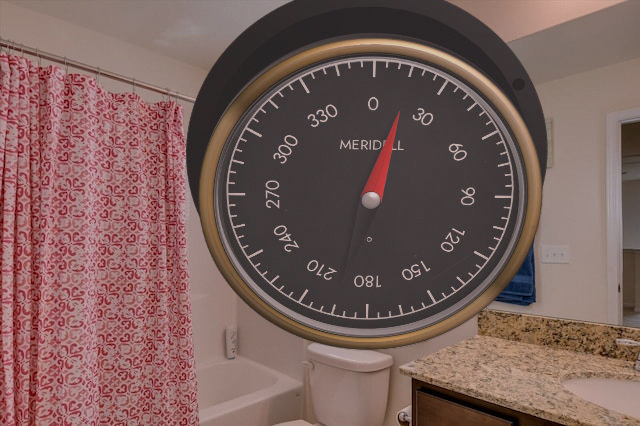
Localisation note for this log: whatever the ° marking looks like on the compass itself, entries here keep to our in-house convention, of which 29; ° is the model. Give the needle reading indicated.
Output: 15; °
